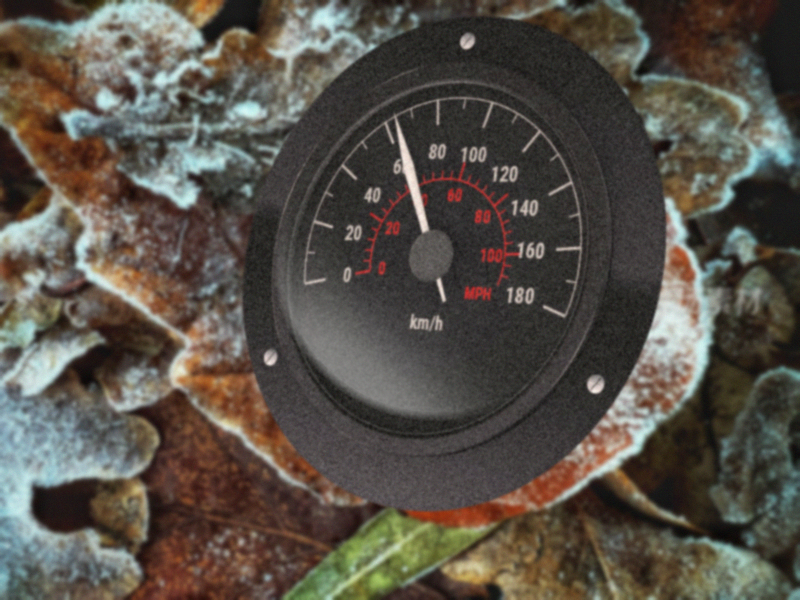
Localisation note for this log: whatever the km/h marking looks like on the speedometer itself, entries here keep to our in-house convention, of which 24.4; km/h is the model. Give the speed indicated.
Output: 65; km/h
